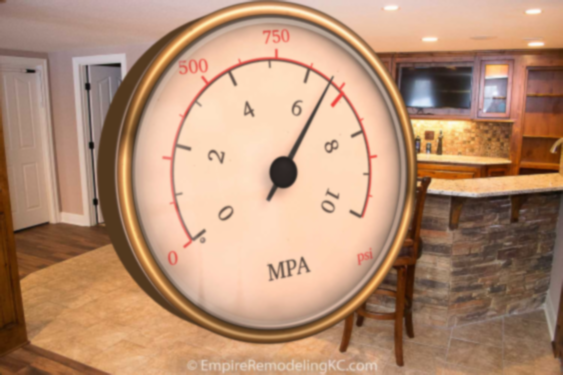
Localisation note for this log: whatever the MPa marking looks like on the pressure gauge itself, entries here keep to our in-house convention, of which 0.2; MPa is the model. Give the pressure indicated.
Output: 6.5; MPa
